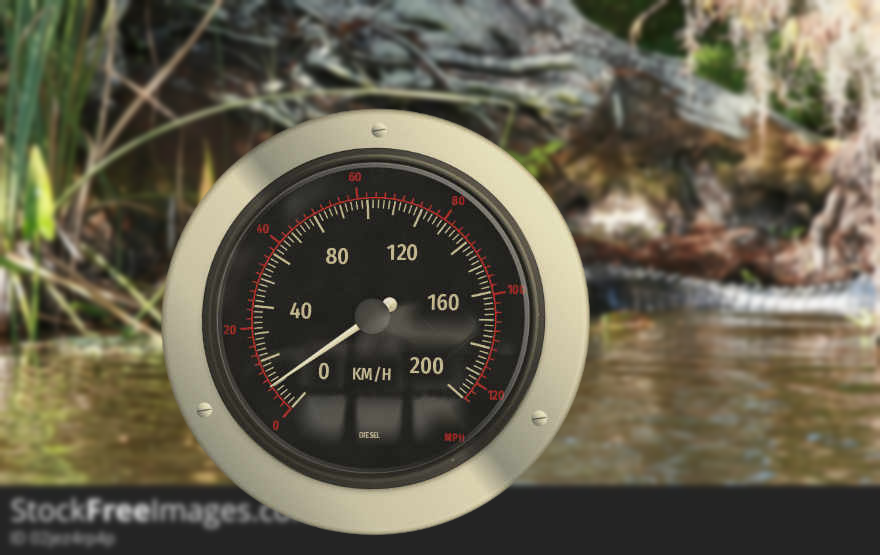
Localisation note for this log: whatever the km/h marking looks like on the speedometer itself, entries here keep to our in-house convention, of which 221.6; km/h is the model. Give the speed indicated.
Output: 10; km/h
